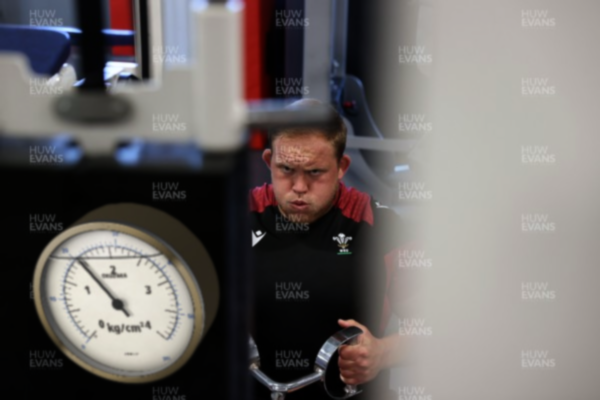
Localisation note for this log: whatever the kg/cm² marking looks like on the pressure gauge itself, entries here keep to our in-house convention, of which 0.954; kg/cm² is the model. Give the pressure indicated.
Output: 1.5; kg/cm²
